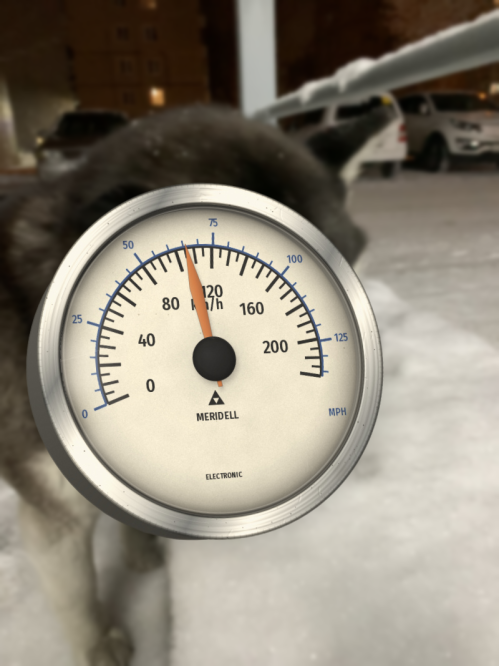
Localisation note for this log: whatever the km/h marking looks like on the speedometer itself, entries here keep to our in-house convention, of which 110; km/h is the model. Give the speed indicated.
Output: 105; km/h
